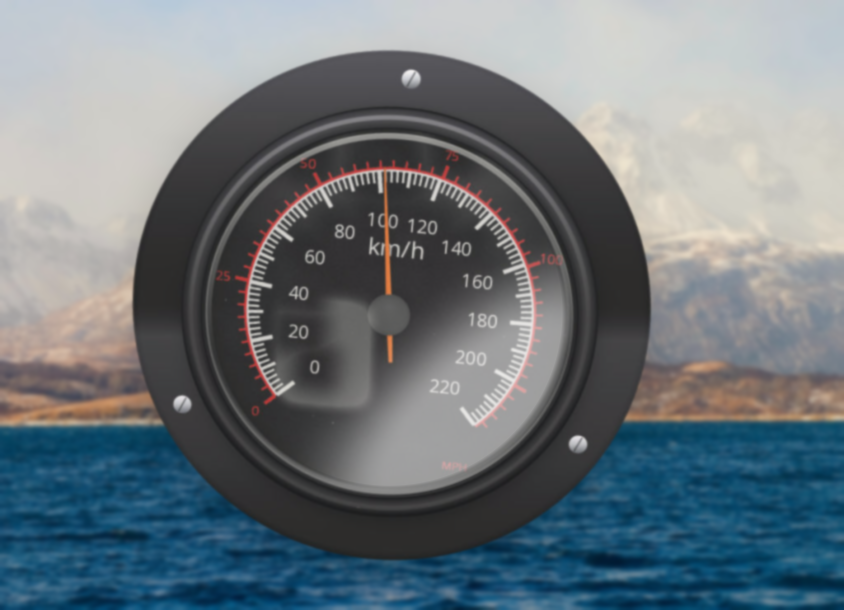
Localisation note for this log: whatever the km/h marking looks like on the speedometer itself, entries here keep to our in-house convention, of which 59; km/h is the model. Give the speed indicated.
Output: 102; km/h
